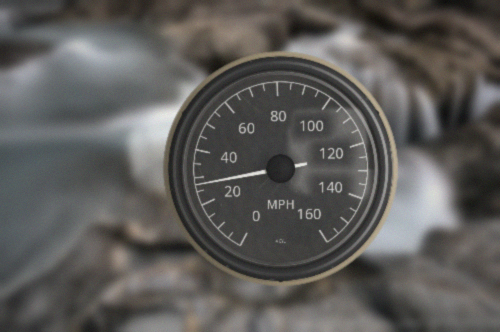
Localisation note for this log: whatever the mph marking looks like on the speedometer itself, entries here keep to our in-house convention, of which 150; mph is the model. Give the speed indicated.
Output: 27.5; mph
